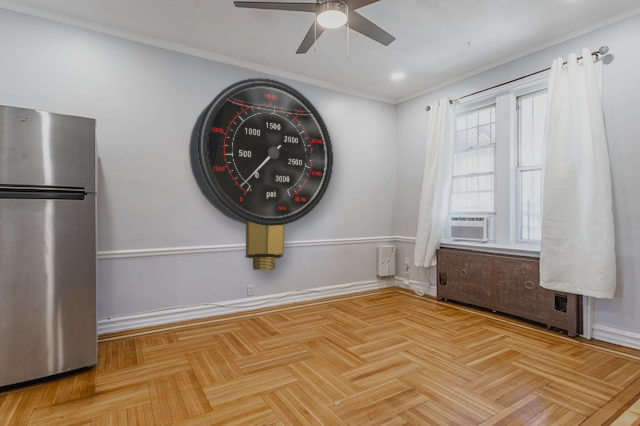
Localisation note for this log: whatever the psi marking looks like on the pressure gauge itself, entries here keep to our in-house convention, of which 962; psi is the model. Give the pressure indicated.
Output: 100; psi
